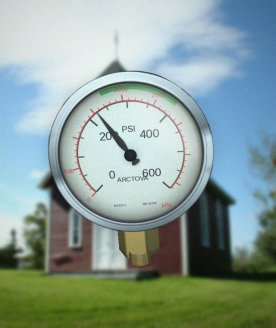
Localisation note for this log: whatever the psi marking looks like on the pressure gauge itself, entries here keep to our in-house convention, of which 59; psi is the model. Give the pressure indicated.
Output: 225; psi
